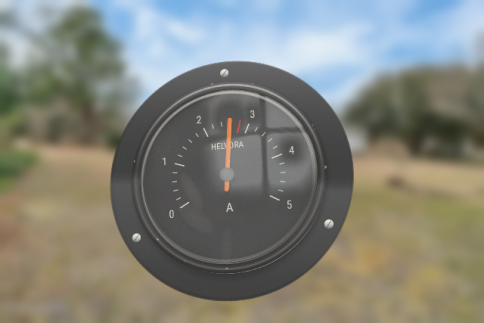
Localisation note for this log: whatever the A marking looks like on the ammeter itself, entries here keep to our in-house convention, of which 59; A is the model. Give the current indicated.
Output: 2.6; A
